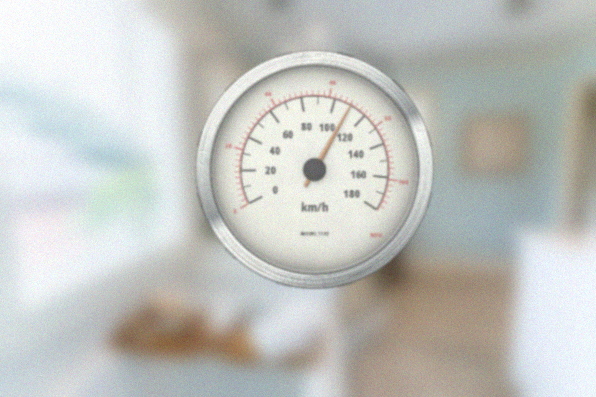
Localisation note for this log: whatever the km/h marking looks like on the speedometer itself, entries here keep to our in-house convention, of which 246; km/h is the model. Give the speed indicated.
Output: 110; km/h
